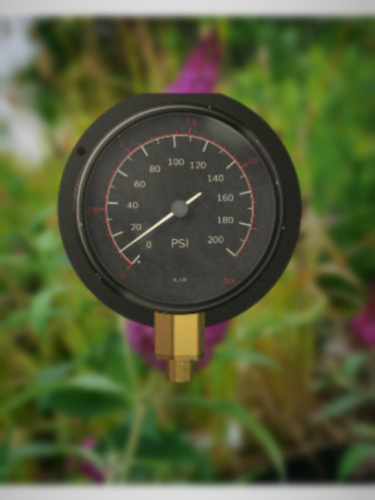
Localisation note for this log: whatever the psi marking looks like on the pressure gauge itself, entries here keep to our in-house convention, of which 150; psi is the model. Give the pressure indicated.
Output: 10; psi
